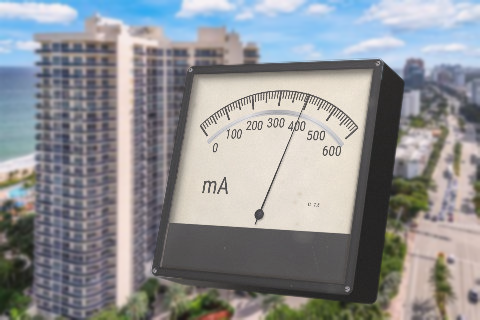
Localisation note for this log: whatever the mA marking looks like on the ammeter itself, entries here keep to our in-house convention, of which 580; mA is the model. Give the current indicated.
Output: 400; mA
